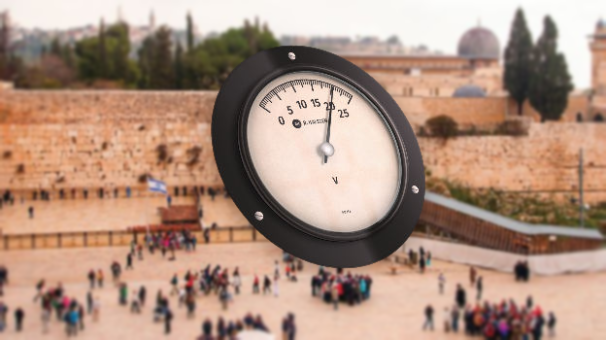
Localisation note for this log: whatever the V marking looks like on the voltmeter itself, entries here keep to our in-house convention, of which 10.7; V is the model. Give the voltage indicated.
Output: 20; V
